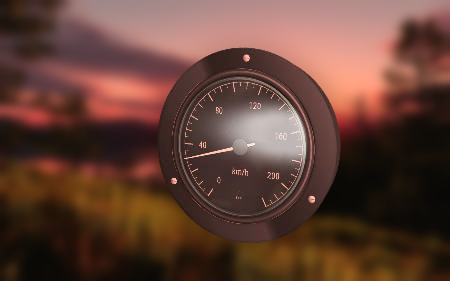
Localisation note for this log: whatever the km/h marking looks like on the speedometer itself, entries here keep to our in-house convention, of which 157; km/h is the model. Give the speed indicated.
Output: 30; km/h
